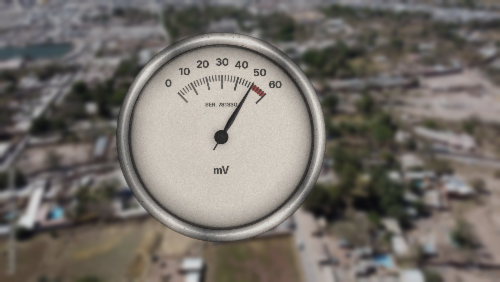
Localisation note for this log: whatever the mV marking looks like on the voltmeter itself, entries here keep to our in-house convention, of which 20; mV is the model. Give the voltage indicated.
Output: 50; mV
